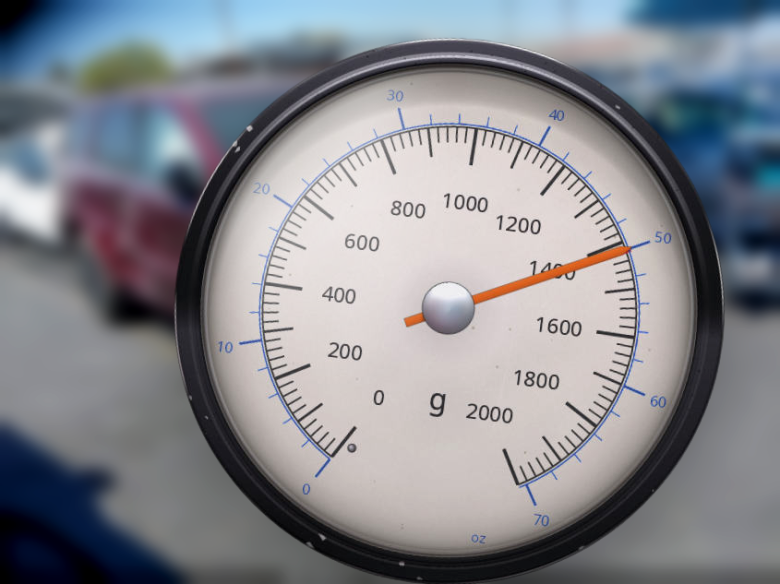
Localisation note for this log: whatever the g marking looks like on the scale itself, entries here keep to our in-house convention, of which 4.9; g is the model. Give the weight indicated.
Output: 1420; g
